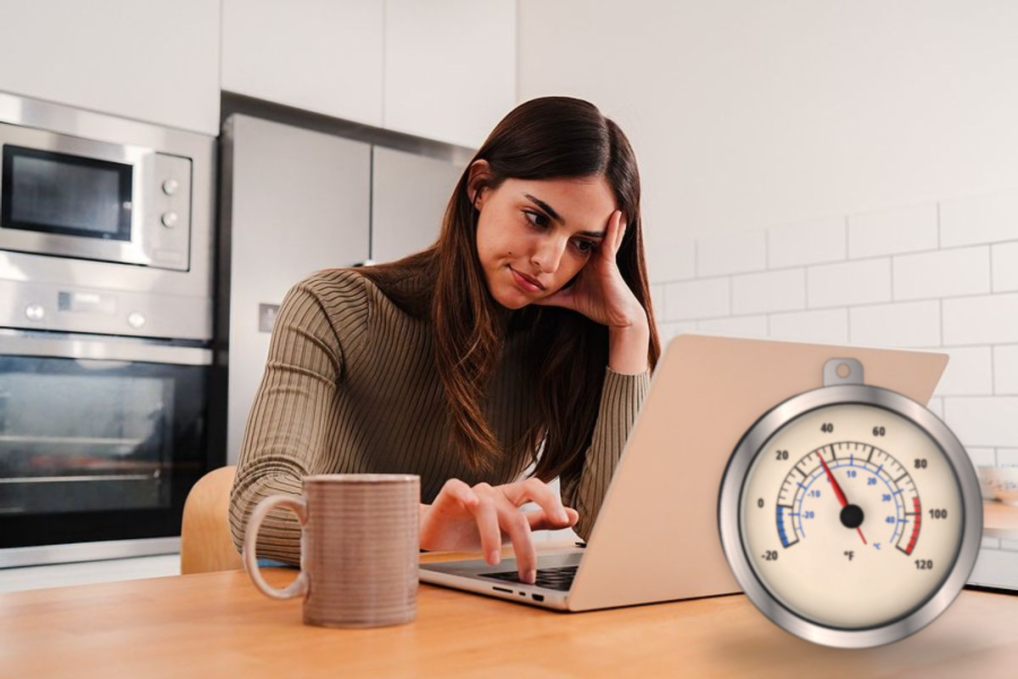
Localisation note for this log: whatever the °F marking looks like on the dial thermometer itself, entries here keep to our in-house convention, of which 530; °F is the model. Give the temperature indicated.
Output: 32; °F
